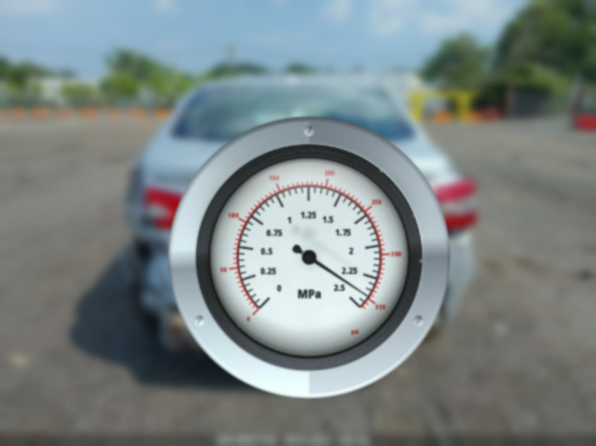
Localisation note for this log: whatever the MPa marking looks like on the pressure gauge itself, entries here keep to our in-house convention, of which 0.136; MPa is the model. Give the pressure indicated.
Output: 2.4; MPa
